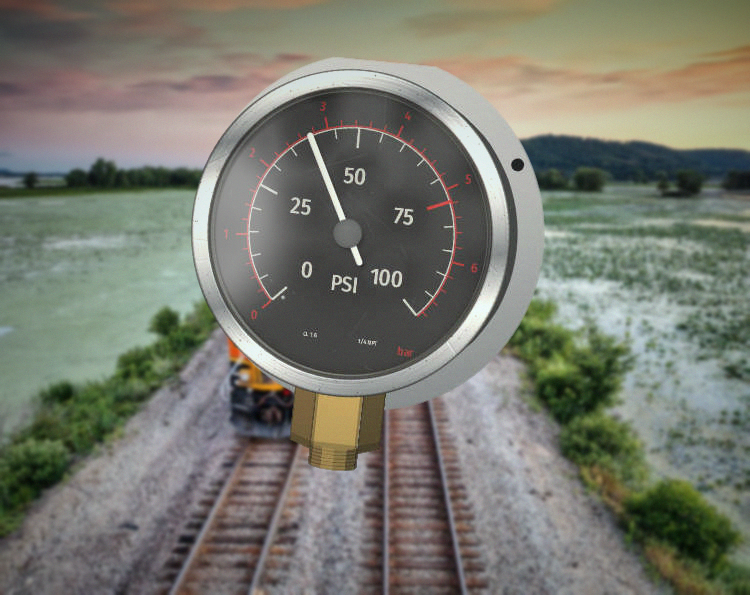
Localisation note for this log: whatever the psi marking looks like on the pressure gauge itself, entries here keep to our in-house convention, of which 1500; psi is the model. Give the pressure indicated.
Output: 40; psi
